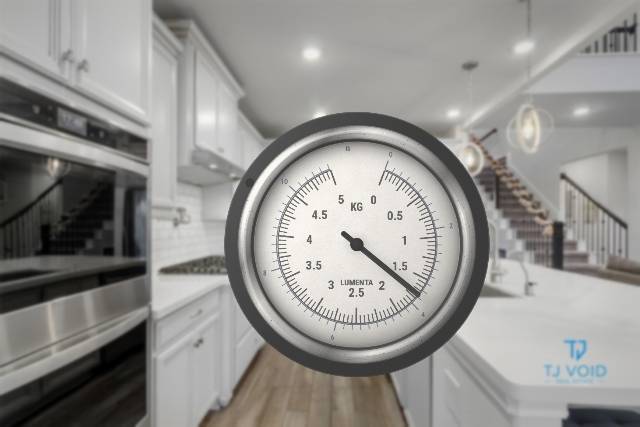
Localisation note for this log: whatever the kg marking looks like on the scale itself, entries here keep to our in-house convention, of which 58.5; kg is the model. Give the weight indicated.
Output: 1.7; kg
